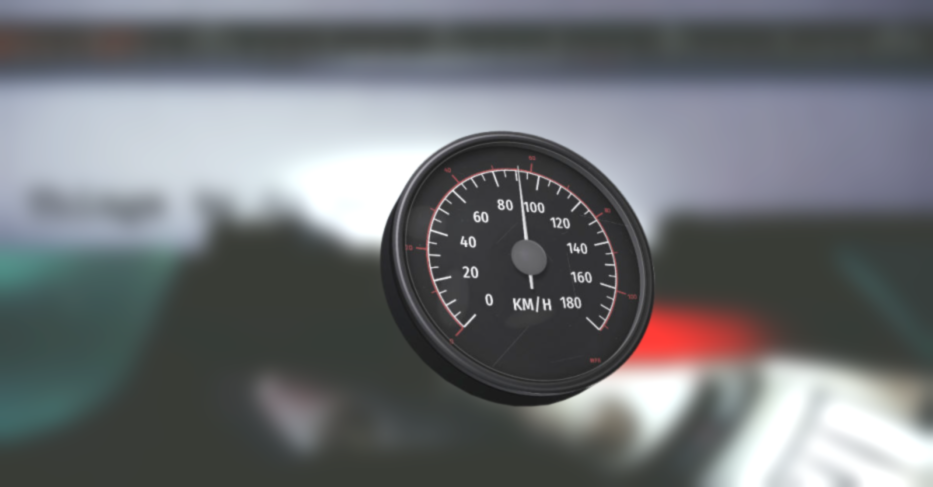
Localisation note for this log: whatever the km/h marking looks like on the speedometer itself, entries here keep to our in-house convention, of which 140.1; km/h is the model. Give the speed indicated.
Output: 90; km/h
